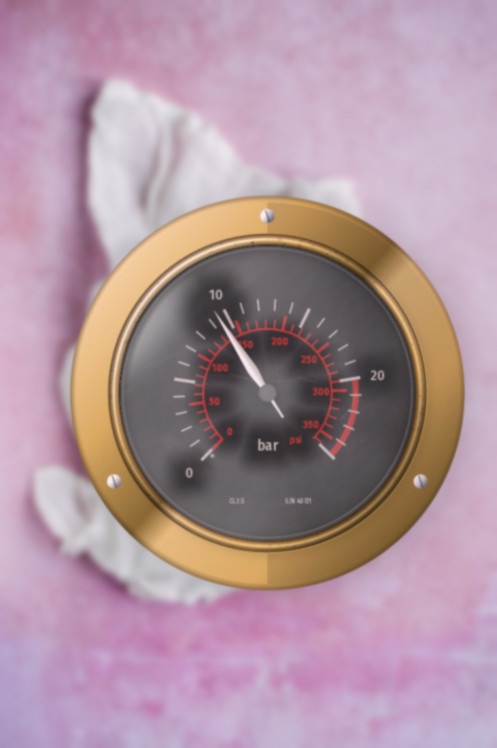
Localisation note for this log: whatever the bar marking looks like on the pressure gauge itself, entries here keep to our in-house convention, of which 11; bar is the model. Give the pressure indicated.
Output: 9.5; bar
